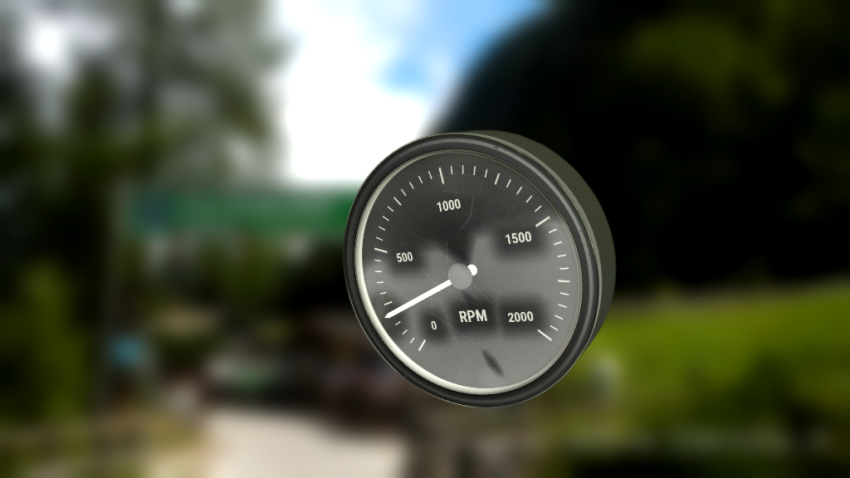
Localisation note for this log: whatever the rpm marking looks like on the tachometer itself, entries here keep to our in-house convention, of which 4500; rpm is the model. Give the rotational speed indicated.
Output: 200; rpm
